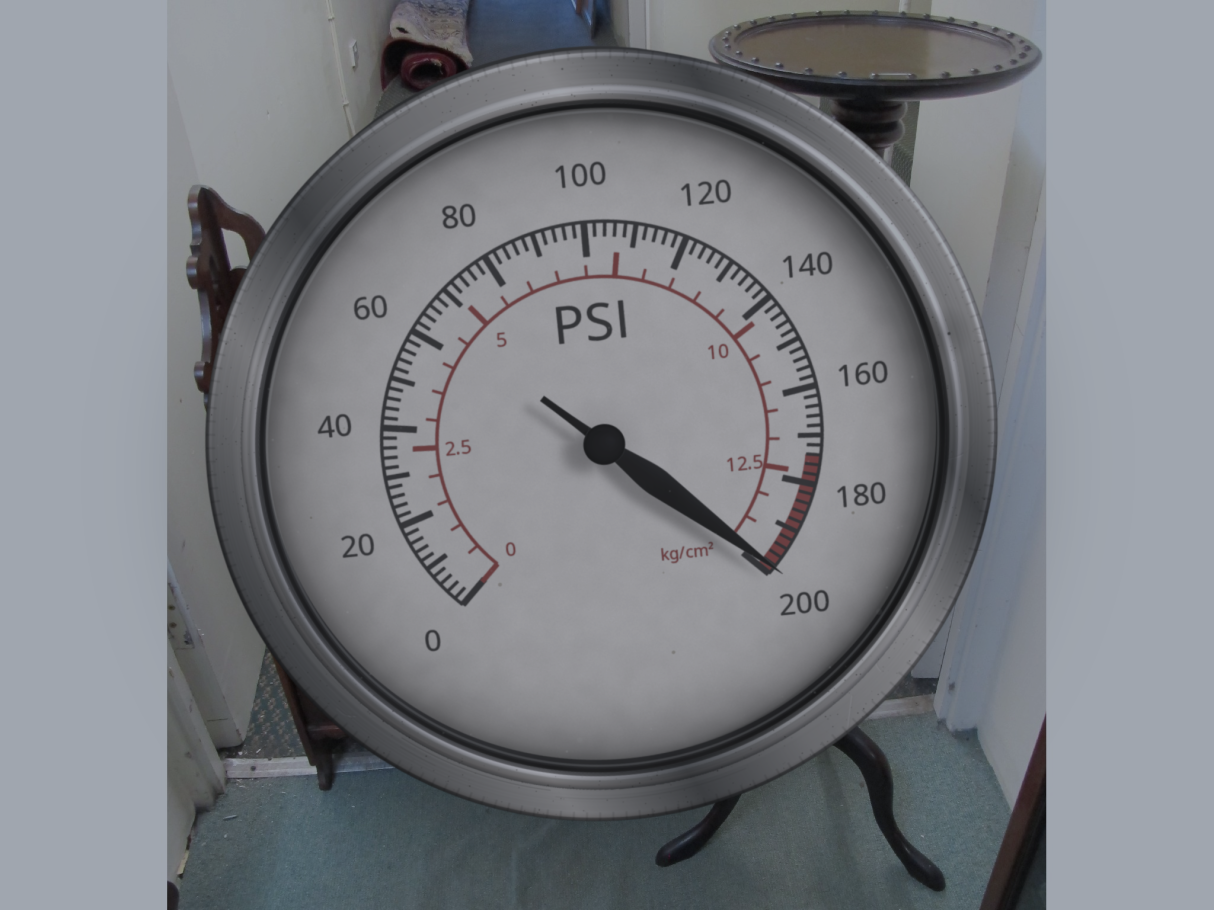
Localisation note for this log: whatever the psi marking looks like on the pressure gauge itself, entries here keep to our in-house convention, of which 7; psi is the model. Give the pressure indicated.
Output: 198; psi
